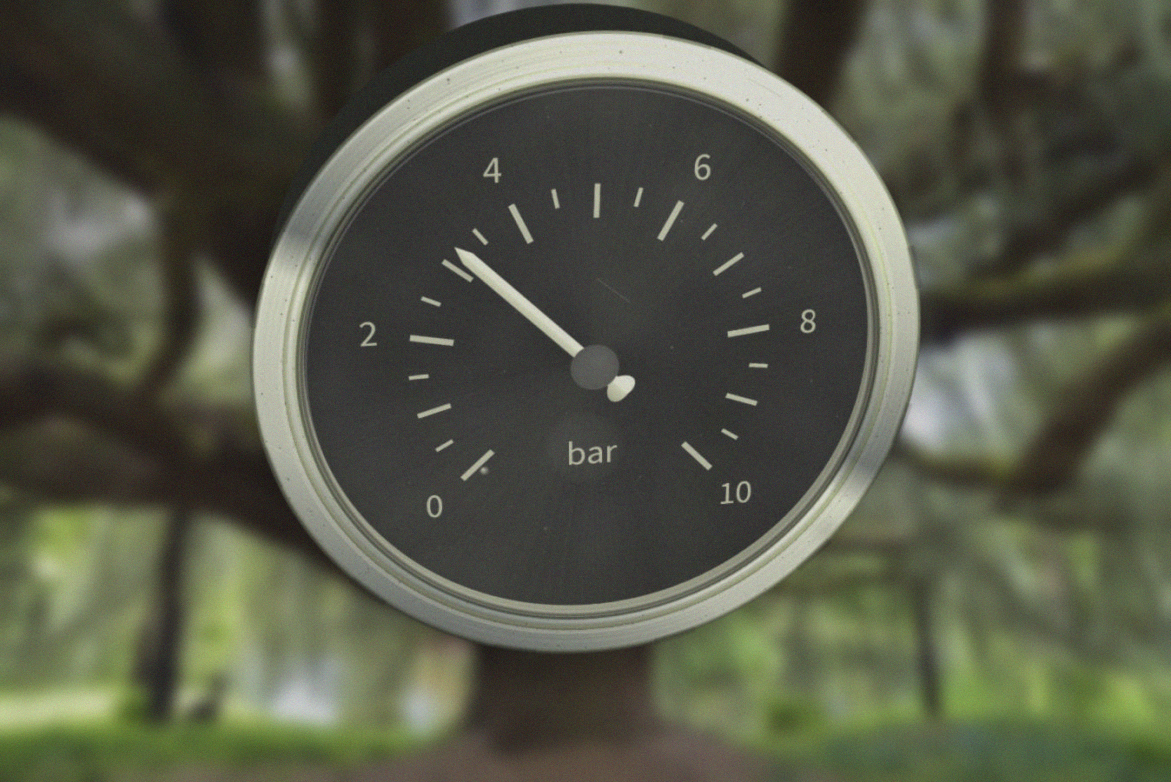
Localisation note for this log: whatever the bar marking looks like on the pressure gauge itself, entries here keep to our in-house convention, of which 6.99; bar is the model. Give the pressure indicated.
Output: 3.25; bar
